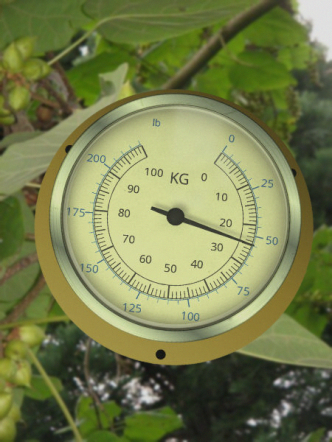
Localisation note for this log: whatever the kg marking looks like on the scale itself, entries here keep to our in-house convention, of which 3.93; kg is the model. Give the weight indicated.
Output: 25; kg
